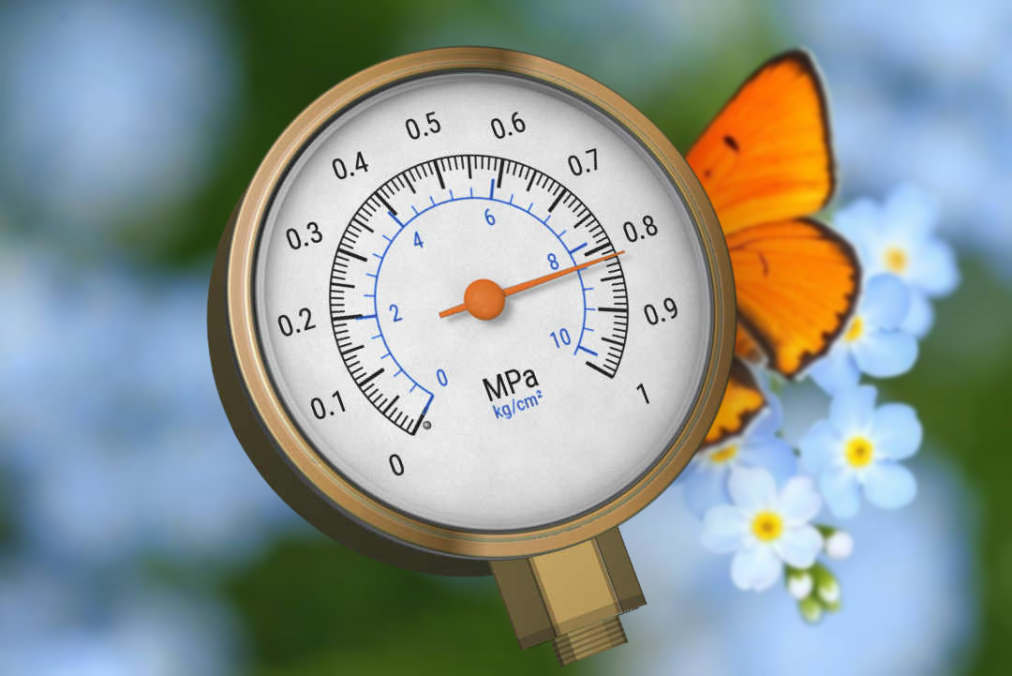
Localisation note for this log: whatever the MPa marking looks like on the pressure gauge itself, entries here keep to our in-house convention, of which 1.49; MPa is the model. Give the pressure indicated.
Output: 0.82; MPa
